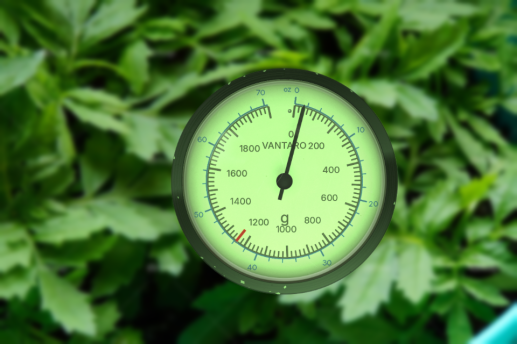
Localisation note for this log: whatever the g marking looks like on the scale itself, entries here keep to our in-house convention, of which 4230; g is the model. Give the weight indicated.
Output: 40; g
